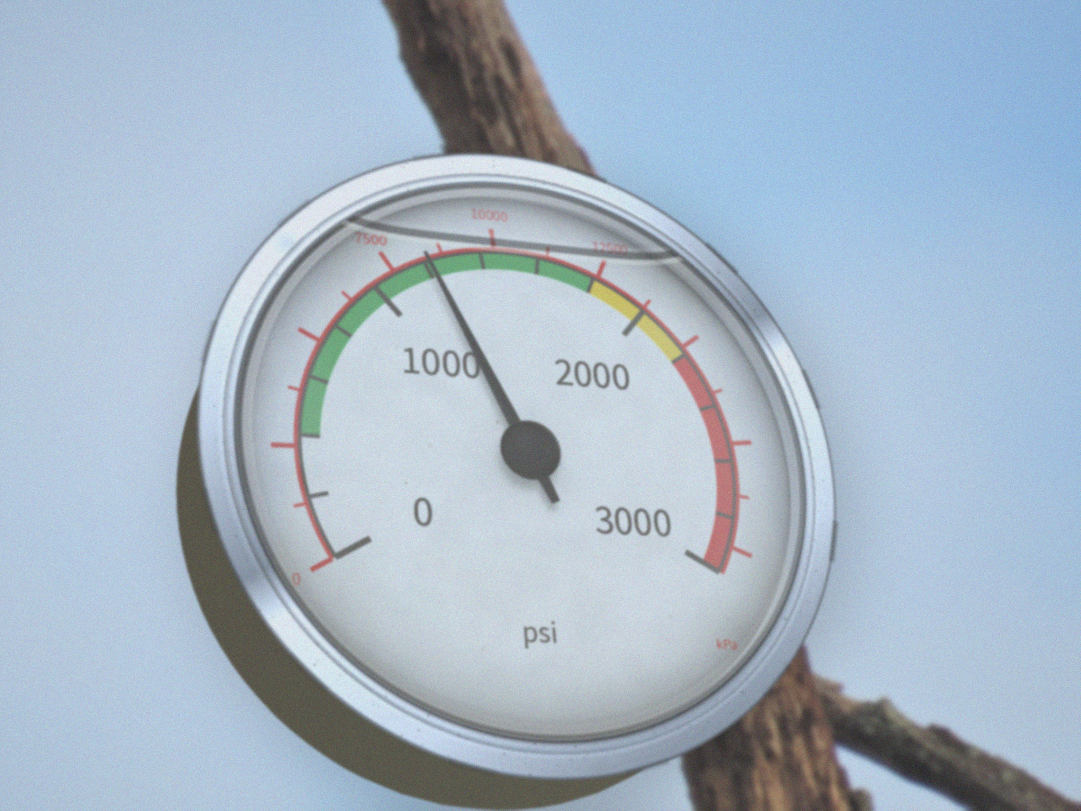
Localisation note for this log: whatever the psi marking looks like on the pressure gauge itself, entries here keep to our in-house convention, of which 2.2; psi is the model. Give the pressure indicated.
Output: 1200; psi
